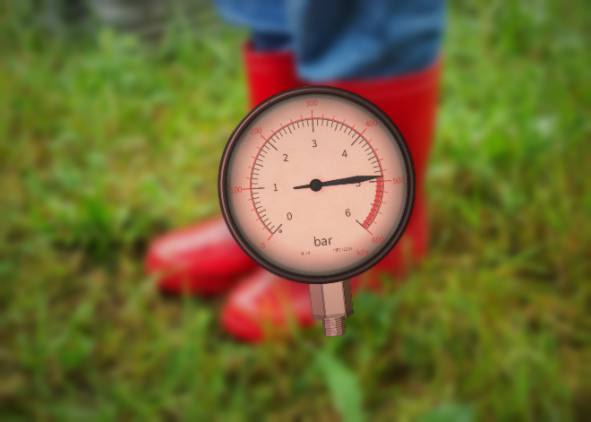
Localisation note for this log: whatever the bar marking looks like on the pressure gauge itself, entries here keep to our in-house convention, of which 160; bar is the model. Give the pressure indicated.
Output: 4.9; bar
